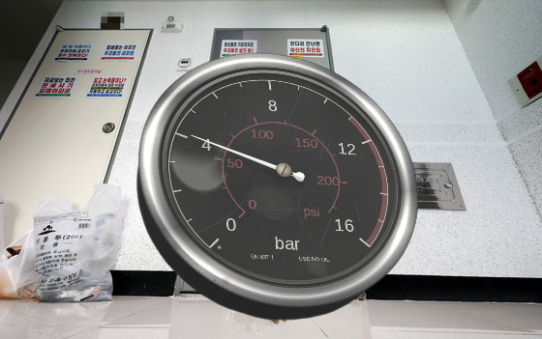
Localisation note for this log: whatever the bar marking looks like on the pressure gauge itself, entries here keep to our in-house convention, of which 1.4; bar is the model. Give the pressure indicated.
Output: 4; bar
